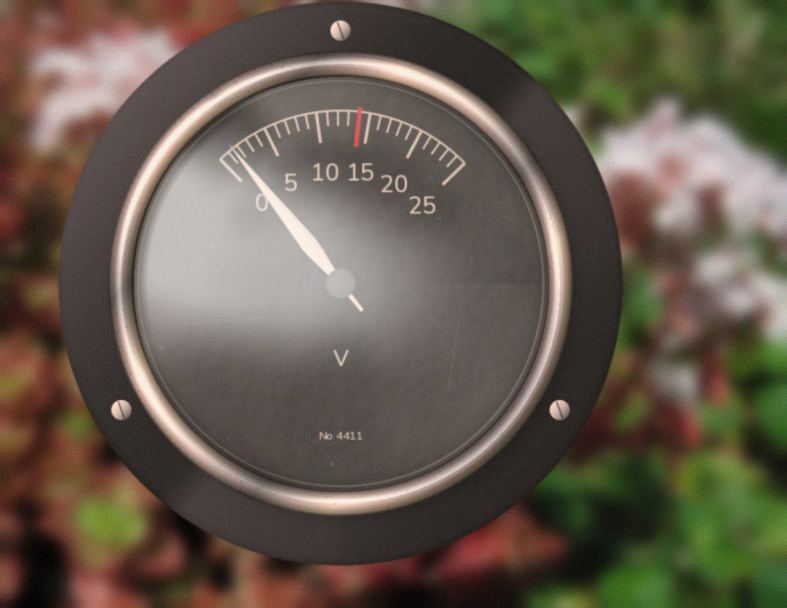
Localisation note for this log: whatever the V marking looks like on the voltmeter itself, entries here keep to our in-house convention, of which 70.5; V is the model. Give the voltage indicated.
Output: 1.5; V
